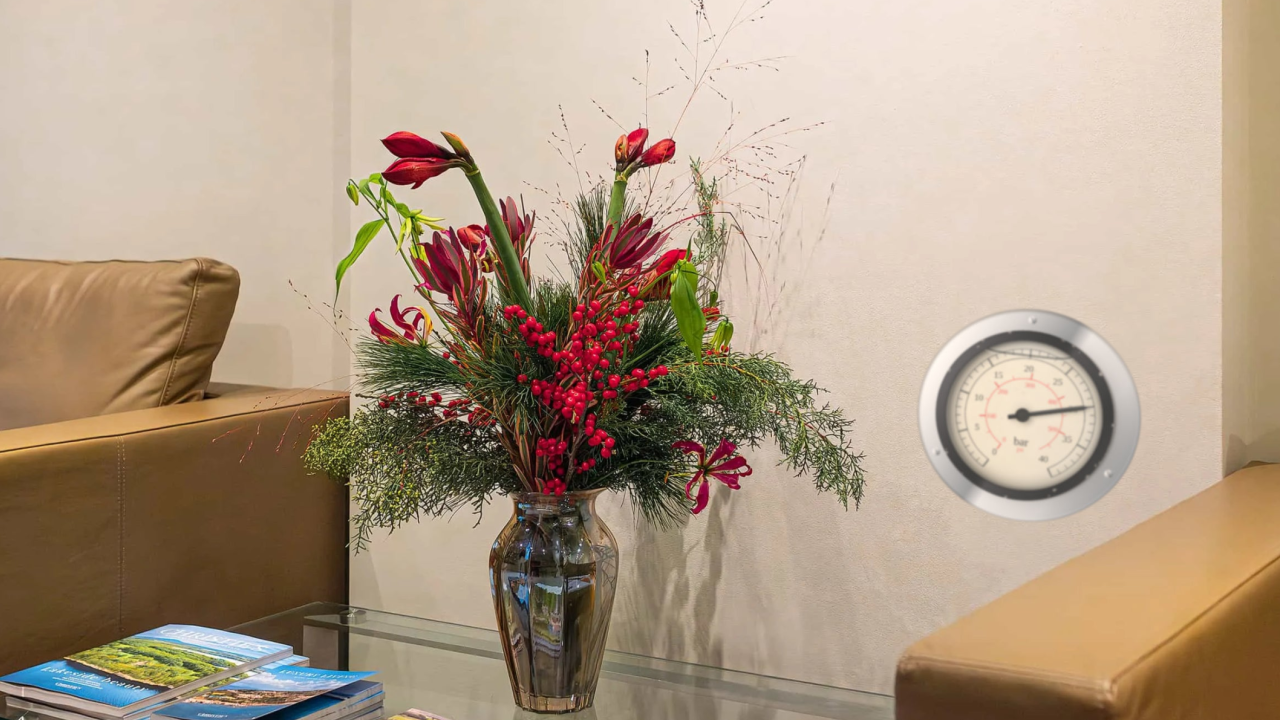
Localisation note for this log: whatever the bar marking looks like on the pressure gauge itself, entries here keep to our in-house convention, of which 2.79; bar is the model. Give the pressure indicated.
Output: 30; bar
